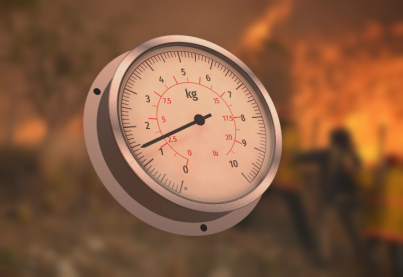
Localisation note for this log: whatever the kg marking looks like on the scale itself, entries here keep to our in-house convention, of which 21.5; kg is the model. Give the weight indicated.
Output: 1.4; kg
